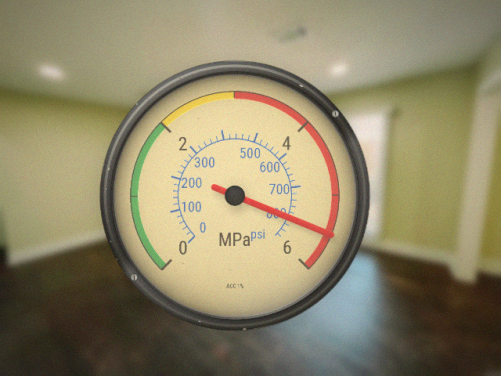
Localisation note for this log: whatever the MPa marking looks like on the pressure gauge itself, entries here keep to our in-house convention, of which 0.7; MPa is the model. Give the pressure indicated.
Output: 5.5; MPa
